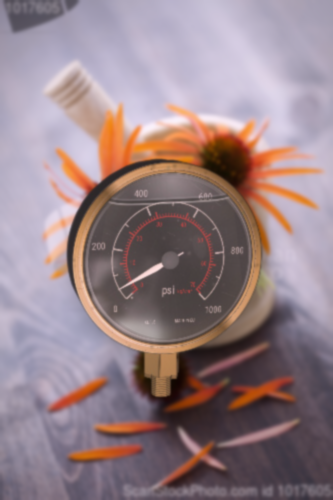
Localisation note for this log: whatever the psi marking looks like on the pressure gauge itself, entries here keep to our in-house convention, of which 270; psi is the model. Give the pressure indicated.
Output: 50; psi
